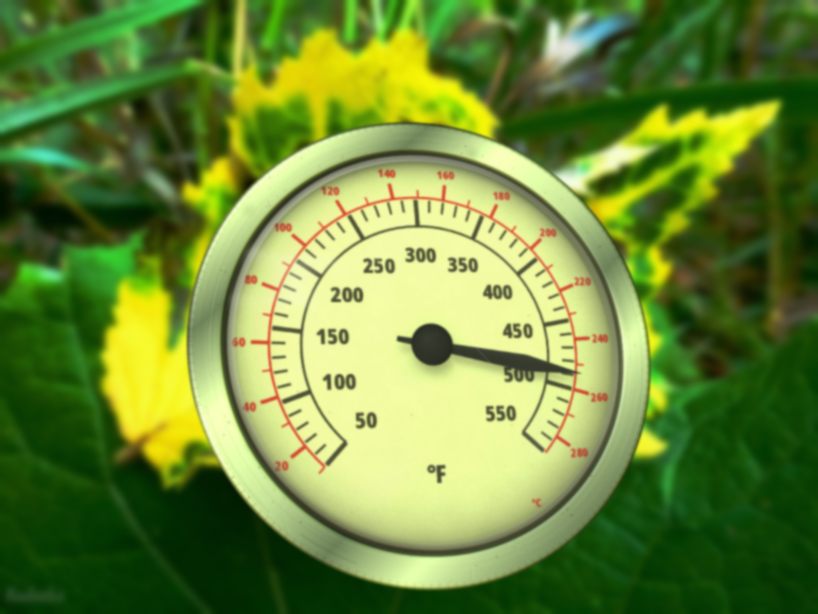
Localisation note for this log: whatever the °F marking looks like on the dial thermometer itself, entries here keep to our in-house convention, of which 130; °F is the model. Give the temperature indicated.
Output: 490; °F
